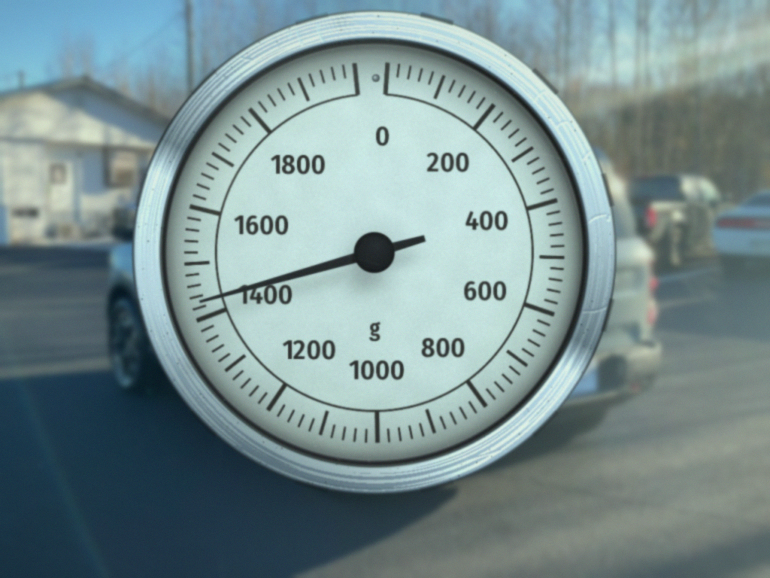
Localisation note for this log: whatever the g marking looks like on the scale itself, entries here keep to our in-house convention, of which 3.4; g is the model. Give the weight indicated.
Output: 1430; g
